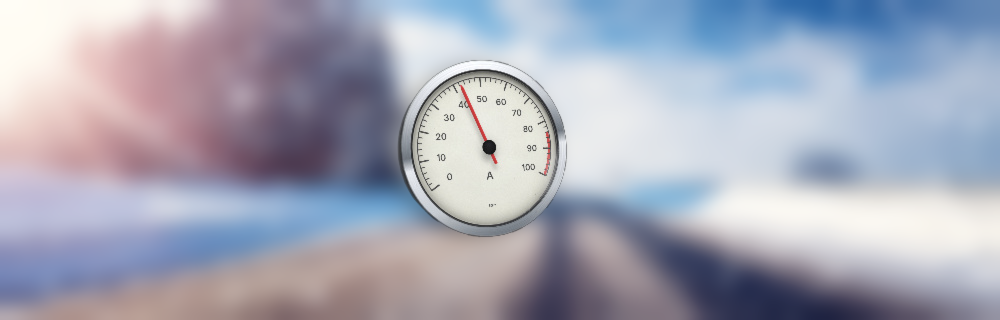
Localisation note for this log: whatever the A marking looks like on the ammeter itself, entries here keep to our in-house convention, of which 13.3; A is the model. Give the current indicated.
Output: 42; A
